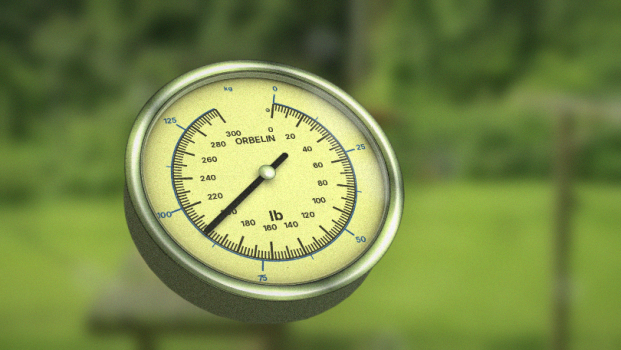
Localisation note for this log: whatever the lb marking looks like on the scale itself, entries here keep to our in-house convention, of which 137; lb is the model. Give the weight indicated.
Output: 200; lb
